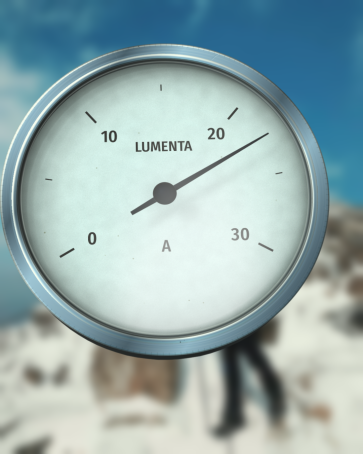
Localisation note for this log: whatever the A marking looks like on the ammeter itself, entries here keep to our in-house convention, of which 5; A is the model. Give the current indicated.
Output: 22.5; A
